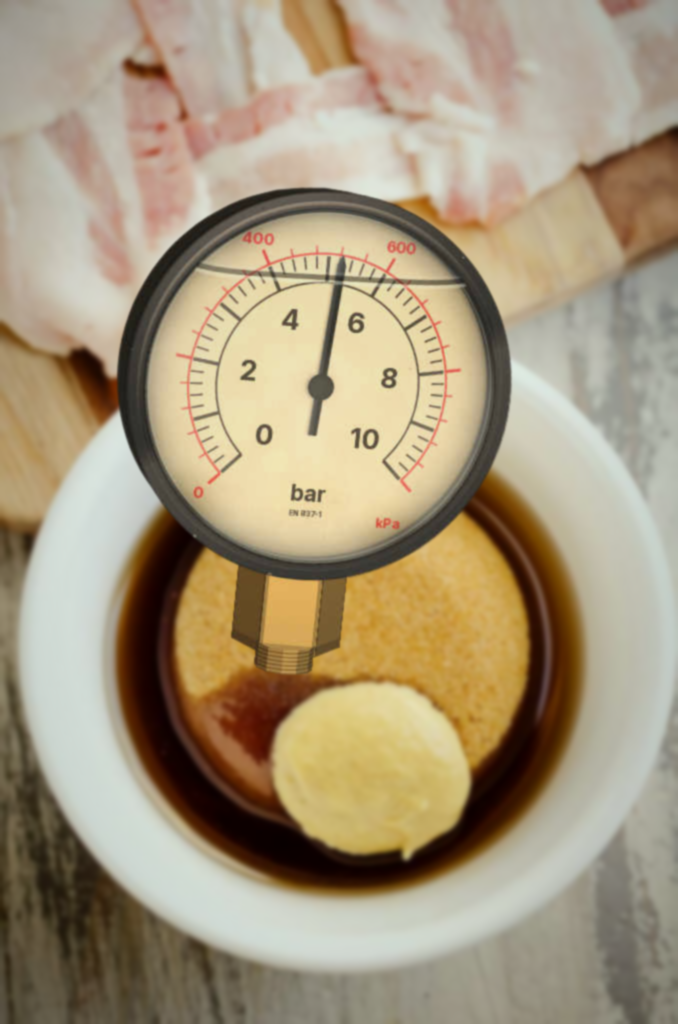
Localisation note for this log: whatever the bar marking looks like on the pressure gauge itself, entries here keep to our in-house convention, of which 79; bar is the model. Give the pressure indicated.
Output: 5.2; bar
